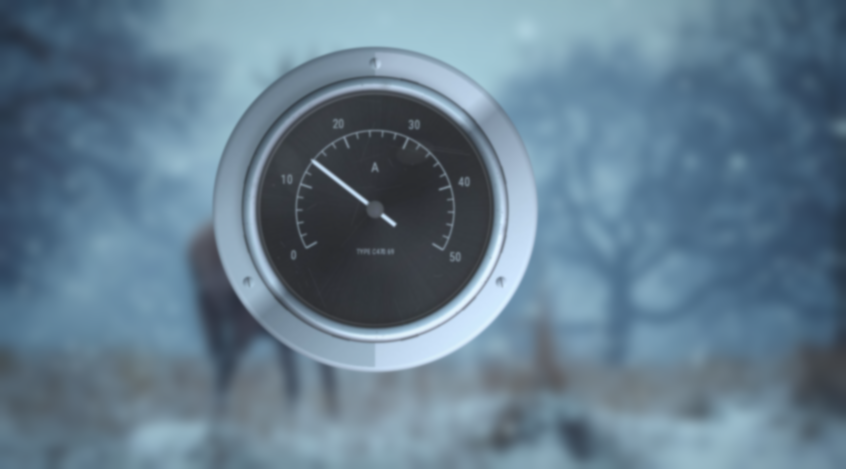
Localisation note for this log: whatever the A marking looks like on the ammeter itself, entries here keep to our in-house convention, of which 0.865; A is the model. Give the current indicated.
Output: 14; A
